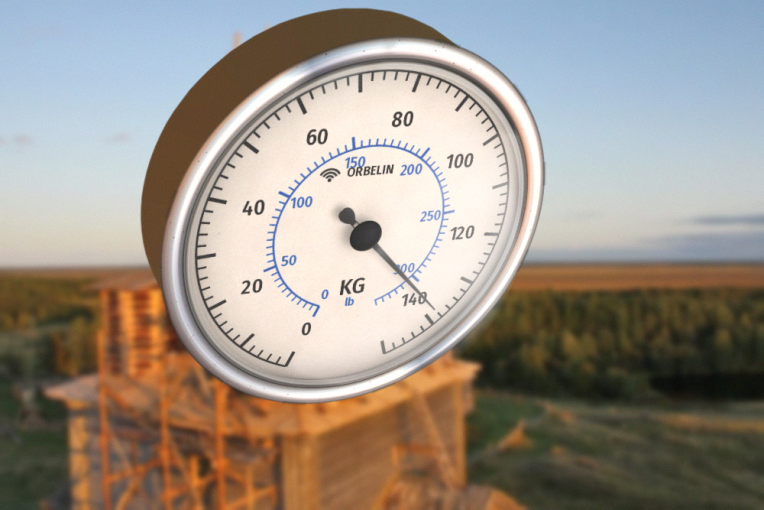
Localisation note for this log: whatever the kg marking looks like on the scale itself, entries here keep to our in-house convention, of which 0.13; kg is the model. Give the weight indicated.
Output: 138; kg
